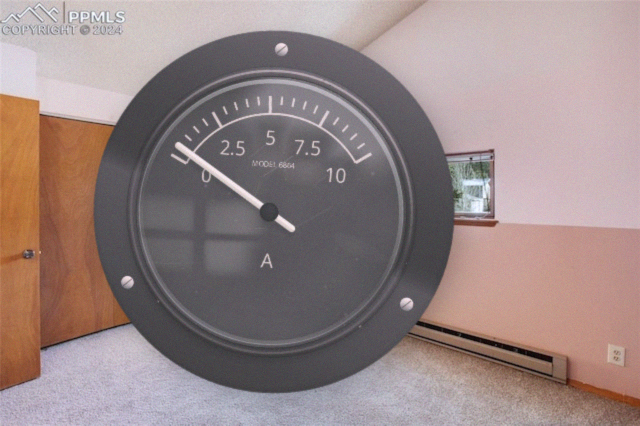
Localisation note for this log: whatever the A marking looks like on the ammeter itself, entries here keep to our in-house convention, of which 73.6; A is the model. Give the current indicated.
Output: 0.5; A
